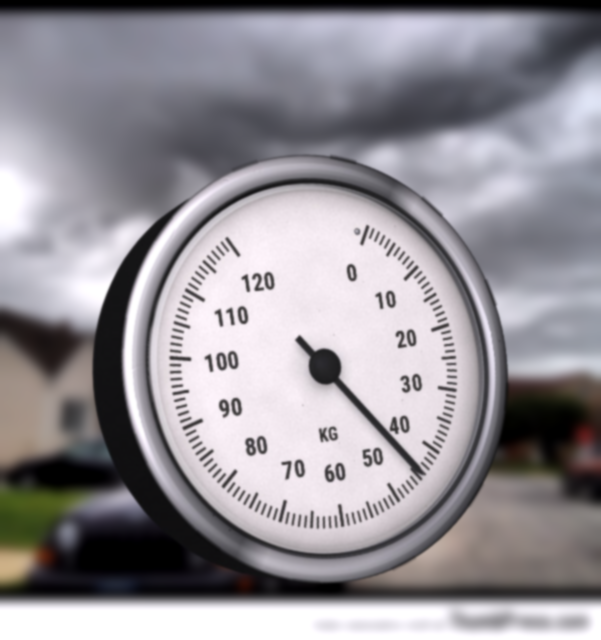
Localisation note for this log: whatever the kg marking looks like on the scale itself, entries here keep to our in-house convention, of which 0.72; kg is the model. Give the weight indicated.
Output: 45; kg
